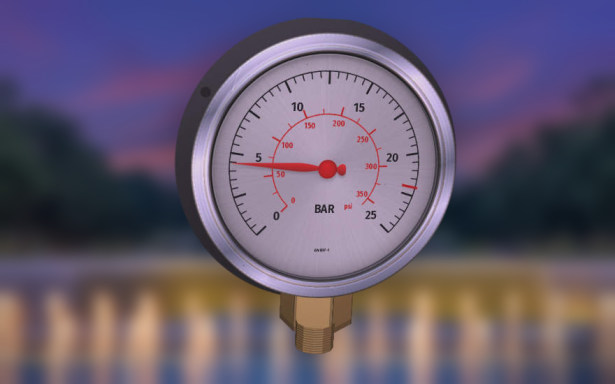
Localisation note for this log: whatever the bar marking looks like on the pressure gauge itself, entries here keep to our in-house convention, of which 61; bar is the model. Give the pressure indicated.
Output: 4.5; bar
